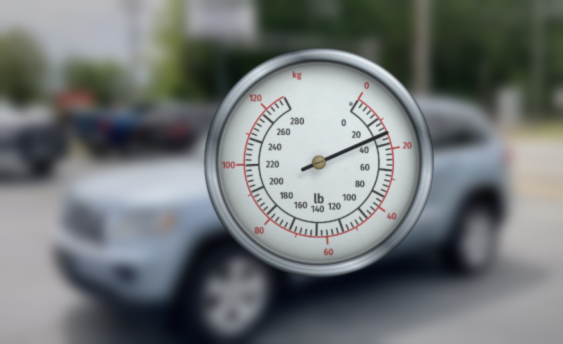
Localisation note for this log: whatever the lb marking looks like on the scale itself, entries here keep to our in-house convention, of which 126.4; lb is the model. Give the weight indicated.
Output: 32; lb
